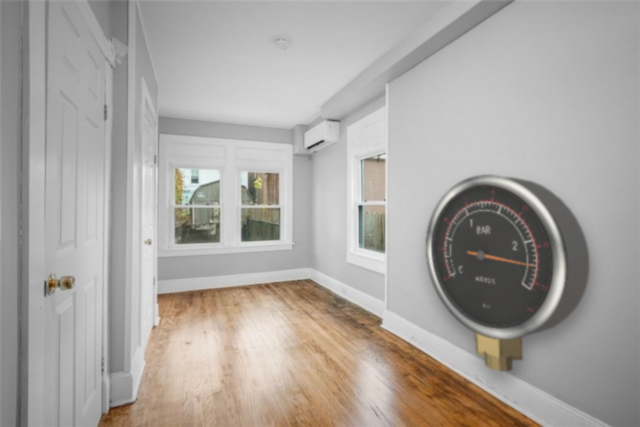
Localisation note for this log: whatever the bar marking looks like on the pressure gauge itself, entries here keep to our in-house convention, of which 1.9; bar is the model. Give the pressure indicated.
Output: 2.25; bar
